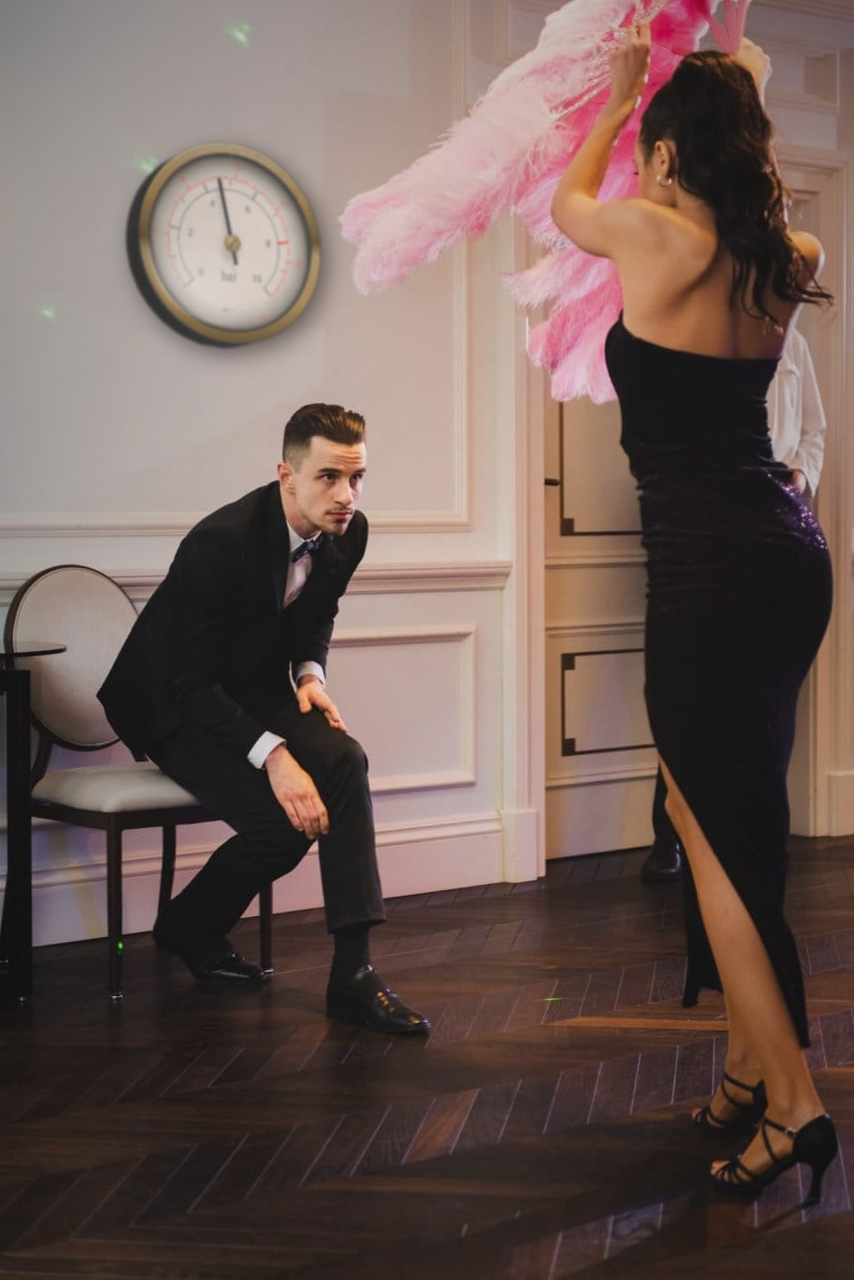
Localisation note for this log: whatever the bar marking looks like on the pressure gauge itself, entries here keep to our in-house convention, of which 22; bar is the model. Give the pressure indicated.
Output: 4.5; bar
